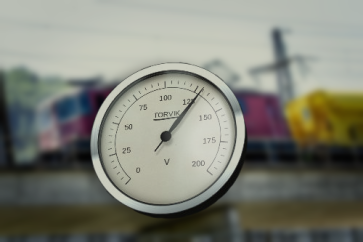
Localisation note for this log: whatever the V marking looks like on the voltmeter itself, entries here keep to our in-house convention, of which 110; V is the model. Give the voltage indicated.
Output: 130; V
